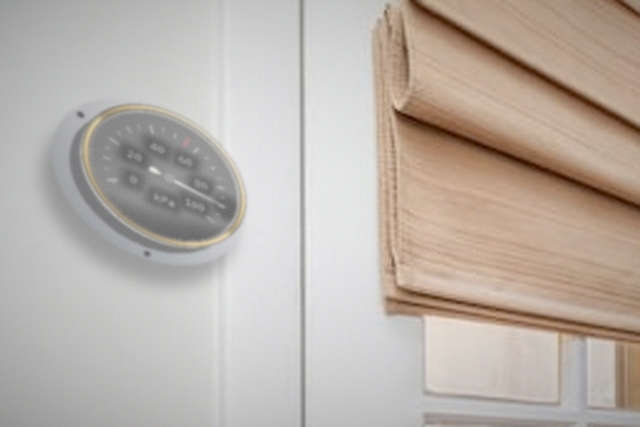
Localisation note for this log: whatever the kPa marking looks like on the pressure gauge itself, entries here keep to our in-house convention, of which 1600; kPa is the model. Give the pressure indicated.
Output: 90; kPa
